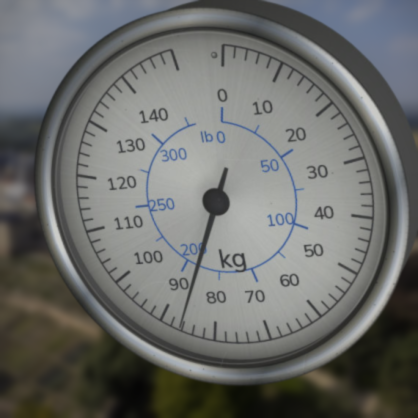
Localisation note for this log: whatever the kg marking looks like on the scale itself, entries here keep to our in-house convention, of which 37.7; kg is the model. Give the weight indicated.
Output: 86; kg
